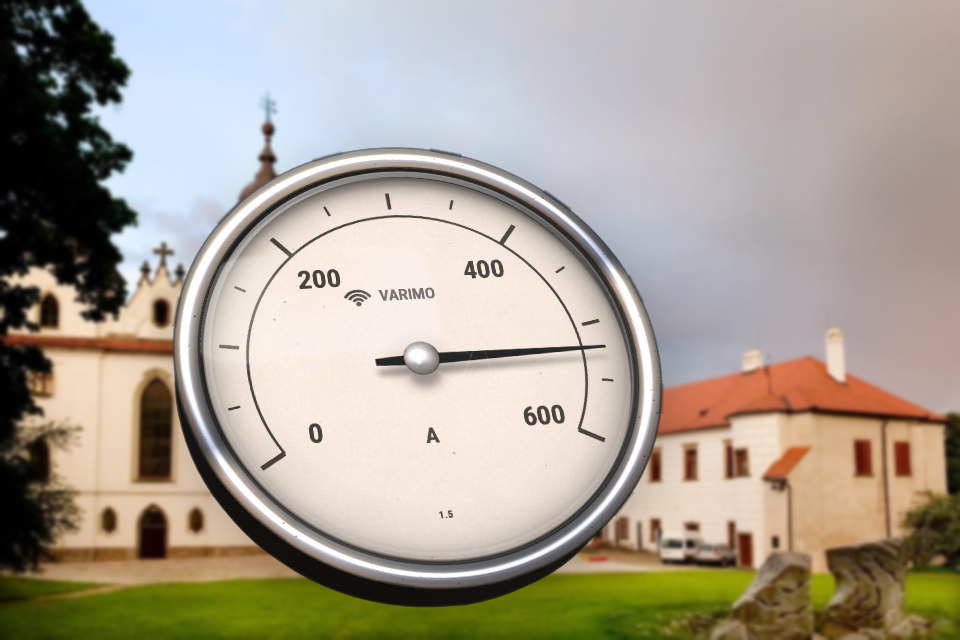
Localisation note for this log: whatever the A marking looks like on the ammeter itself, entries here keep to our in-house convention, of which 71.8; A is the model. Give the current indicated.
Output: 525; A
